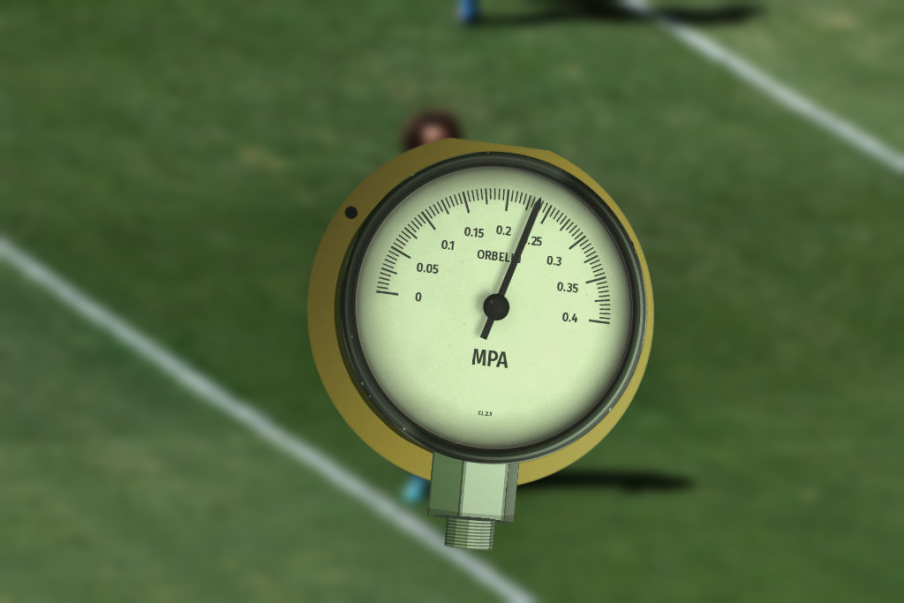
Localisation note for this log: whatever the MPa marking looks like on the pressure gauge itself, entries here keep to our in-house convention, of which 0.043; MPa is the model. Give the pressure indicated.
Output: 0.235; MPa
